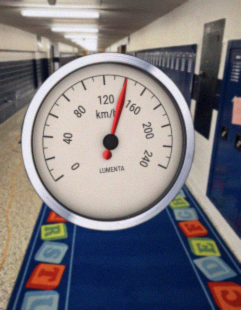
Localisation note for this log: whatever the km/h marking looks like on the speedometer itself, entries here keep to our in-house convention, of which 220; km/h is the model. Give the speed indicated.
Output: 140; km/h
